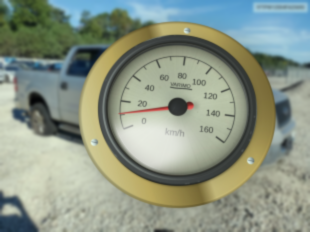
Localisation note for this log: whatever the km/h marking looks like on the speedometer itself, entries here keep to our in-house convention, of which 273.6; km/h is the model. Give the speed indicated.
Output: 10; km/h
